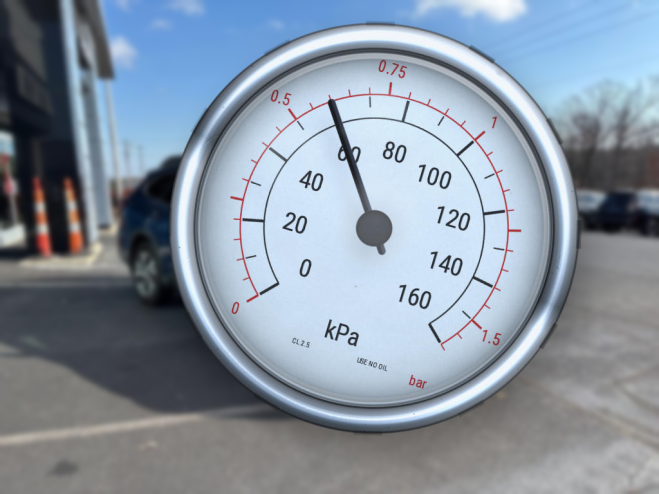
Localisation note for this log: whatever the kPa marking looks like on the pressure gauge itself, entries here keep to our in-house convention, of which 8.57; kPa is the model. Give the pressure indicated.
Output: 60; kPa
